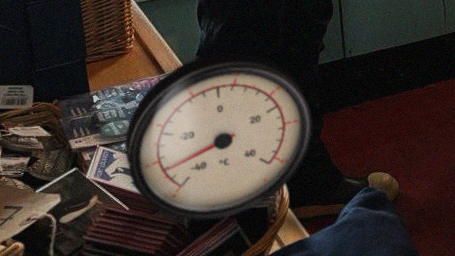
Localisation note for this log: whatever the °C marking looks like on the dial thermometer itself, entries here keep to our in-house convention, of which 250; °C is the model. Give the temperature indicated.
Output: -32; °C
